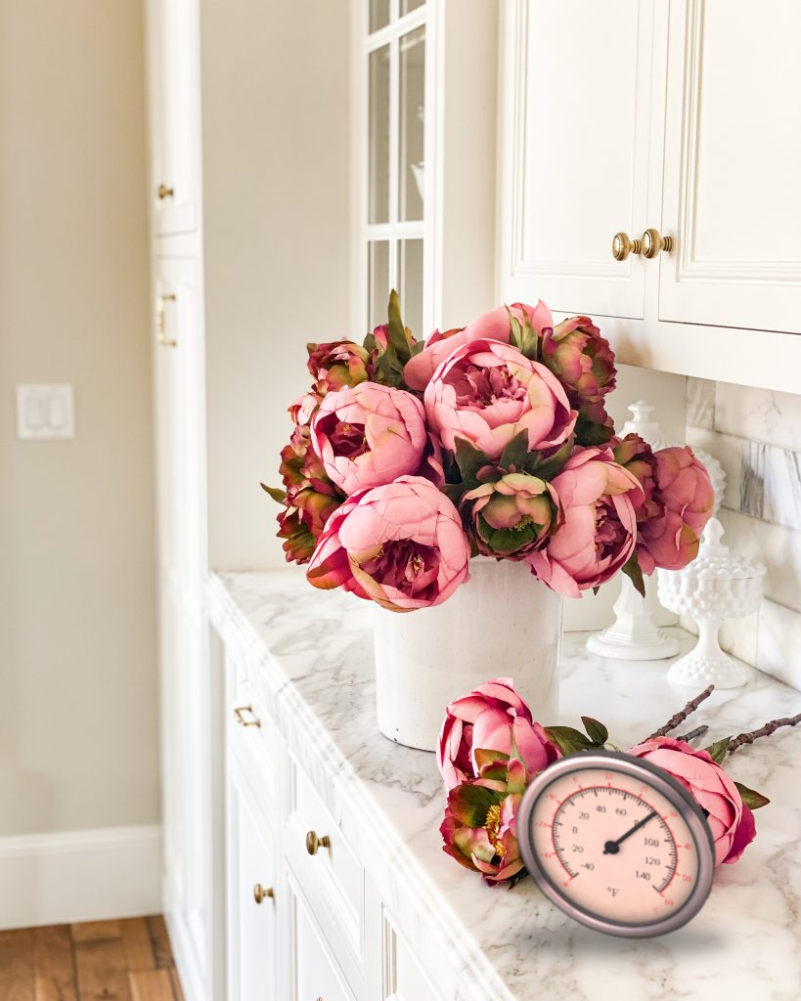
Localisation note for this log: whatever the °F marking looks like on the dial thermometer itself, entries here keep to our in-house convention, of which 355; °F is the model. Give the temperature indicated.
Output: 80; °F
